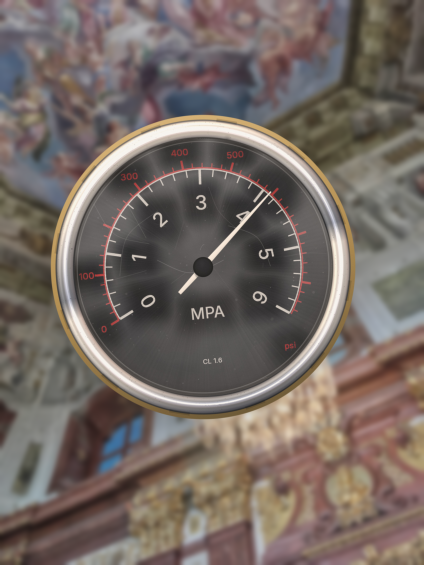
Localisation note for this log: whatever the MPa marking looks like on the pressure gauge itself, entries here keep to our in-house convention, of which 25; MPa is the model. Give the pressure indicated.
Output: 4.1; MPa
